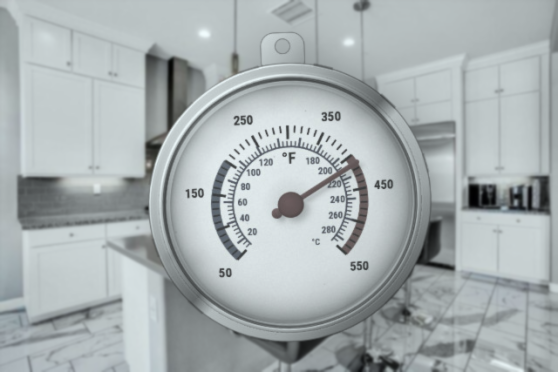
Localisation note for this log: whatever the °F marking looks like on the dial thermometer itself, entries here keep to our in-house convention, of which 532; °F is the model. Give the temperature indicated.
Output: 410; °F
